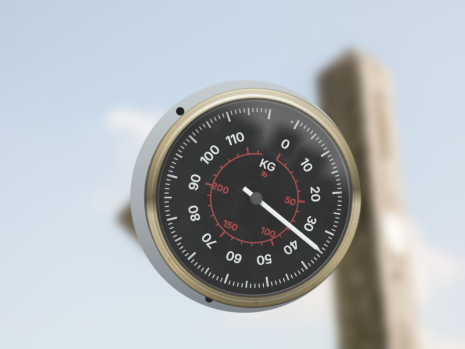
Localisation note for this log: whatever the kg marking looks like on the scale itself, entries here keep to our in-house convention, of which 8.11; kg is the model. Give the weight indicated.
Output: 35; kg
